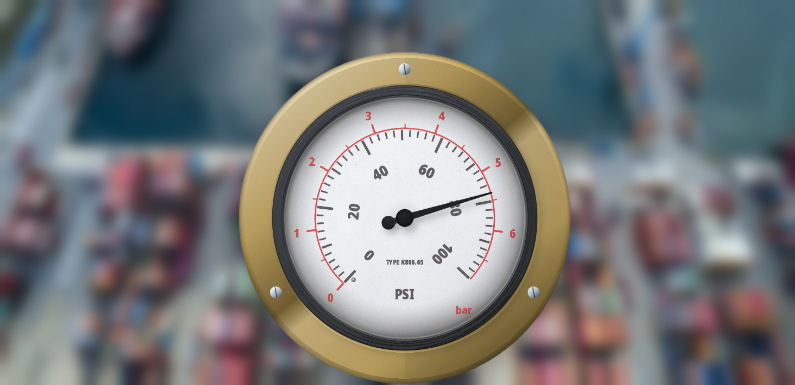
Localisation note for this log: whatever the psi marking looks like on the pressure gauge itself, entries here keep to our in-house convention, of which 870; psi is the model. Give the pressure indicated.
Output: 78; psi
